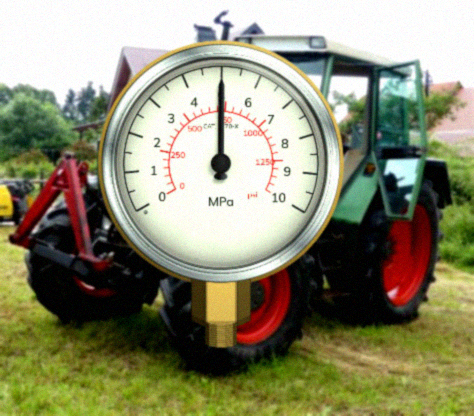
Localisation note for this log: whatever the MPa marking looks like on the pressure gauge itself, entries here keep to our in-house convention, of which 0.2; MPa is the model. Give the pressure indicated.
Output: 5; MPa
